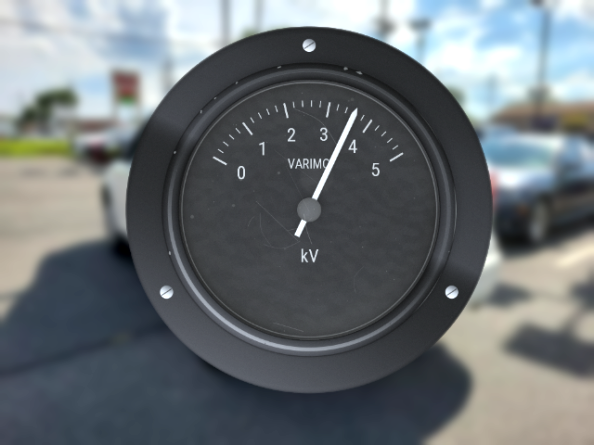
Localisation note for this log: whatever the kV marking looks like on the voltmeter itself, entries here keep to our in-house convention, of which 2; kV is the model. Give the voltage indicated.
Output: 3.6; kV
